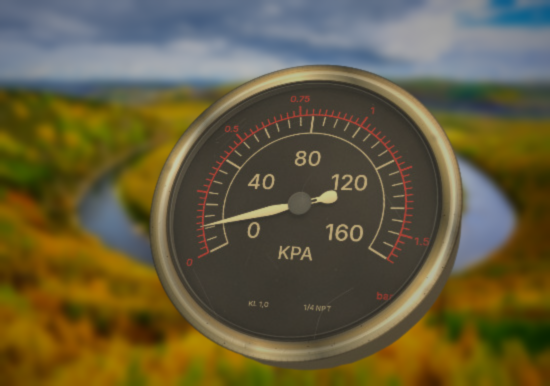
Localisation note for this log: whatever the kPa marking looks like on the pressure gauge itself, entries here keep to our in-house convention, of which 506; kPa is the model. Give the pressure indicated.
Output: 10; kPa
